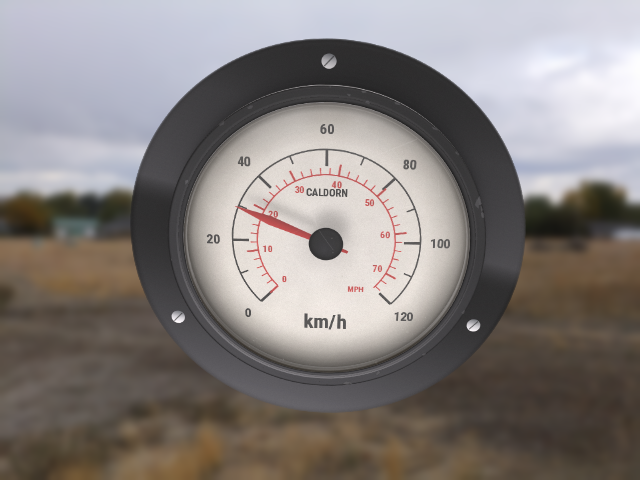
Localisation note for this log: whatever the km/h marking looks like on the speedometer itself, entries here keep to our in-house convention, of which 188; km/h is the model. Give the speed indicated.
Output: 30; km/h
